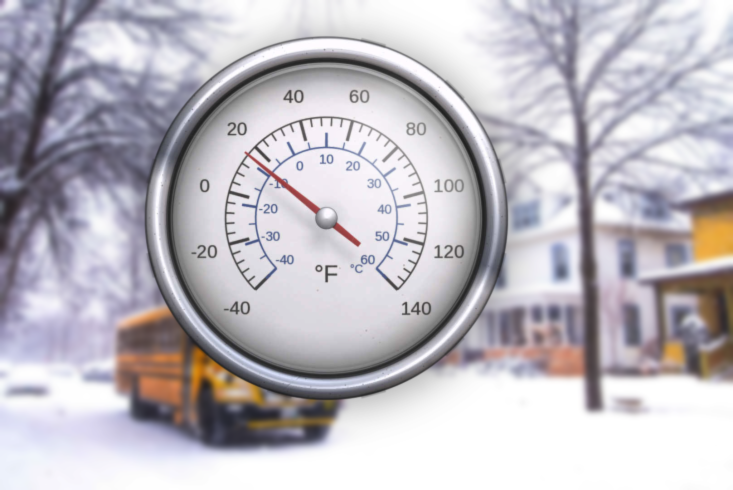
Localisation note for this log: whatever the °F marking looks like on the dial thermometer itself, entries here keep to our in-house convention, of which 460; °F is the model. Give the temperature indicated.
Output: 16; °F
